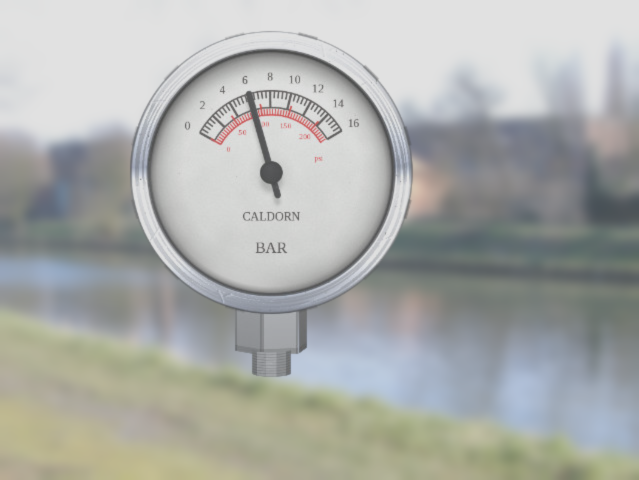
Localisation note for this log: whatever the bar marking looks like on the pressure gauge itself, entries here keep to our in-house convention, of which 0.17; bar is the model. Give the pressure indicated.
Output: 6; bar
